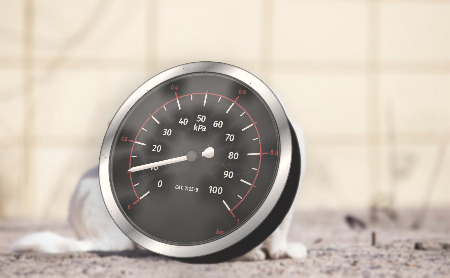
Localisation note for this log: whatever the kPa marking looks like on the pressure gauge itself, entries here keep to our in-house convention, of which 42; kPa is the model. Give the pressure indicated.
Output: 10; kPa
